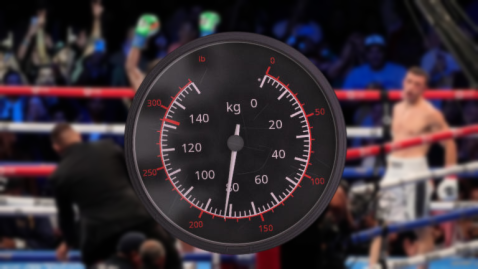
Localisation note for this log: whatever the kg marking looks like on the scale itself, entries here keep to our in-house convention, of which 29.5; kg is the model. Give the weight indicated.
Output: 82; kg
